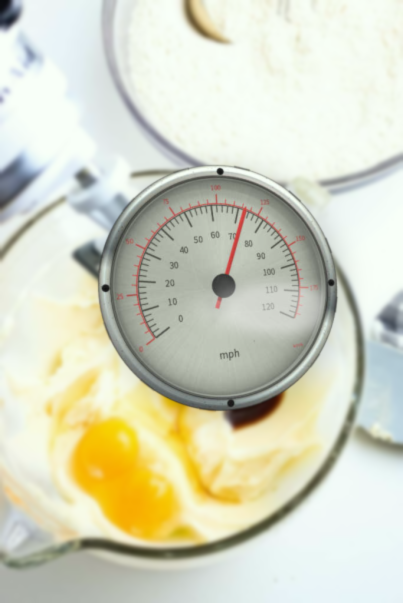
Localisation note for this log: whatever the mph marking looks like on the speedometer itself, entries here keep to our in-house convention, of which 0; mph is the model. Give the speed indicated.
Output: 72; mph
